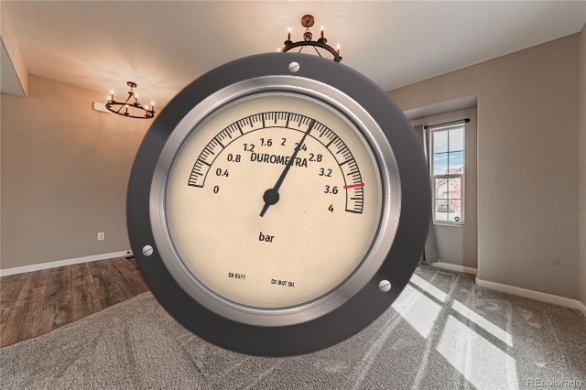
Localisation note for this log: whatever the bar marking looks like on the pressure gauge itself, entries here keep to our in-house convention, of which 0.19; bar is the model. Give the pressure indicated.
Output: 2.4; bar
